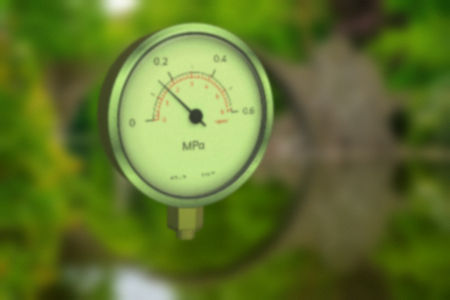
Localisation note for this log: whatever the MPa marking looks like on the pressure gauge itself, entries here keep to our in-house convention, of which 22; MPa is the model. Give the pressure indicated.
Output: 0.15; MPa
